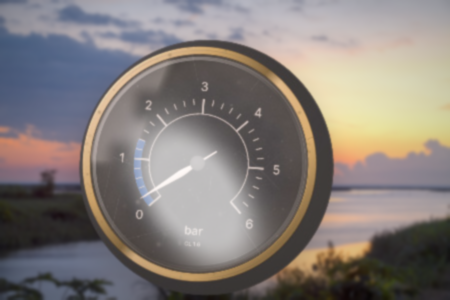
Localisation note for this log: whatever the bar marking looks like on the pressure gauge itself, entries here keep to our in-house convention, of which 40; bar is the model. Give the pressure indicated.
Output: 0.2; bar
